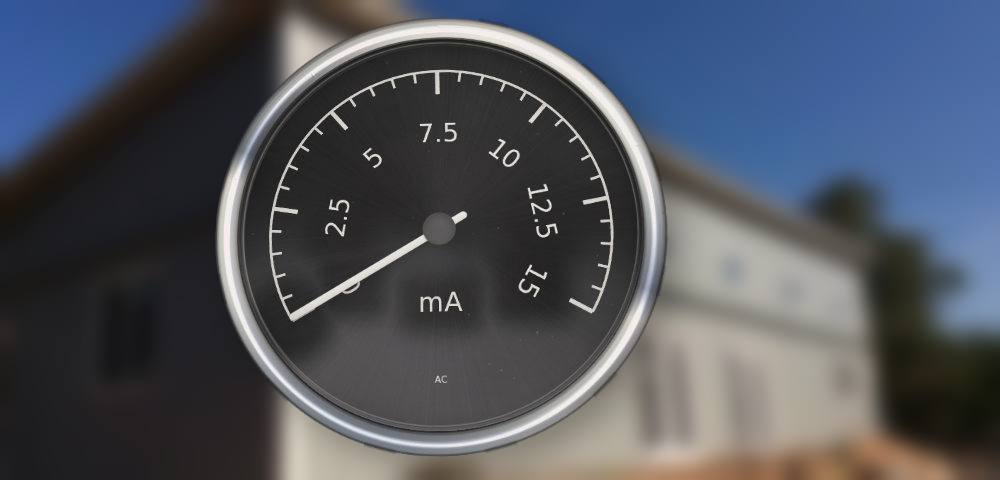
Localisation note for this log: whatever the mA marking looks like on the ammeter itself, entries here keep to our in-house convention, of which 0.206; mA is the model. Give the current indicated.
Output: 0; mA
